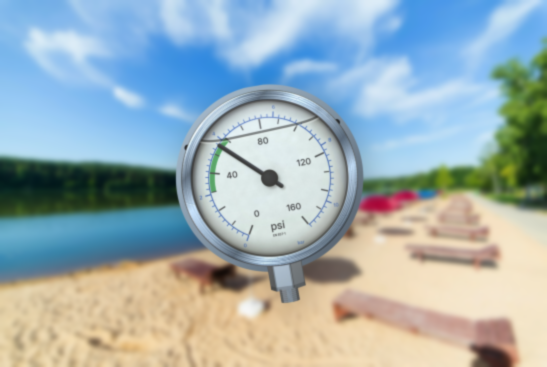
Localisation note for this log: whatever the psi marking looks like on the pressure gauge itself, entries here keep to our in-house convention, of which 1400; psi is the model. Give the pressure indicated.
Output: 55; psi
